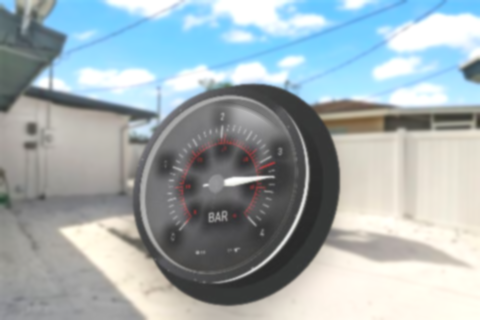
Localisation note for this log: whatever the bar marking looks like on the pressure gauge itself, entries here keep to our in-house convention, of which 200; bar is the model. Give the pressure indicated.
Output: 3.3; bar
